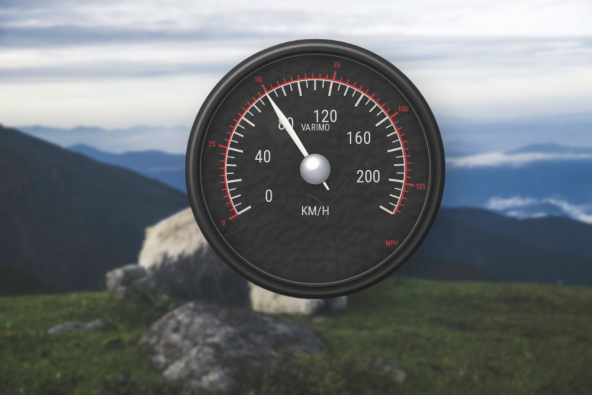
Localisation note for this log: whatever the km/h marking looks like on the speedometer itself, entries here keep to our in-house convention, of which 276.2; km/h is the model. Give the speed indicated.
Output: 80; km/h
